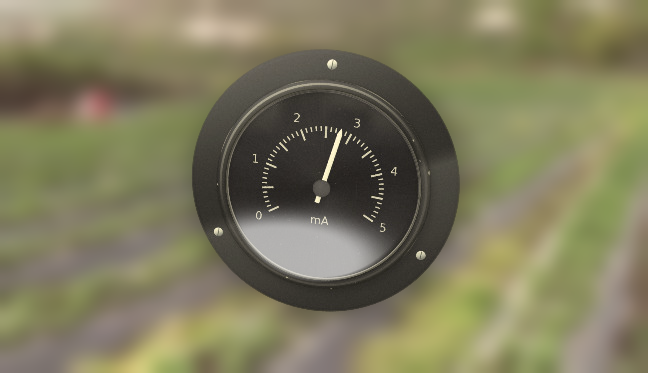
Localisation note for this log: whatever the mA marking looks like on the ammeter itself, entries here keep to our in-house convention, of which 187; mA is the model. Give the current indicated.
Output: 2.8; mA
